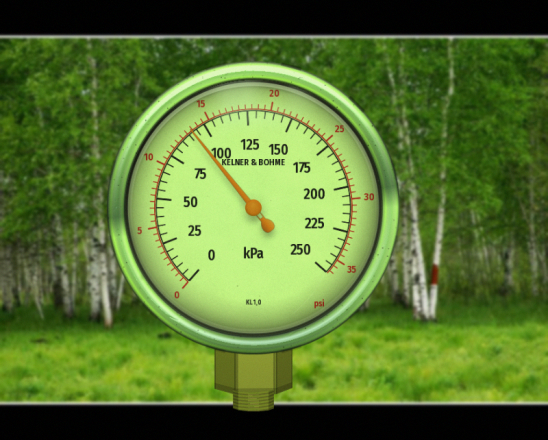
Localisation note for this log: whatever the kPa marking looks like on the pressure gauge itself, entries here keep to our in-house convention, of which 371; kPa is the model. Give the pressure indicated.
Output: 92.5; kPa
